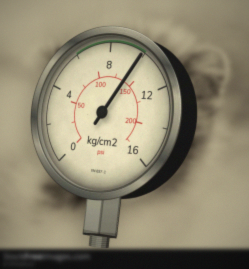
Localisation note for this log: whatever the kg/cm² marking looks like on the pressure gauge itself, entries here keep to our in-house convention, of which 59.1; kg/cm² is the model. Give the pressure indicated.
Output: 10; kg/cm²
